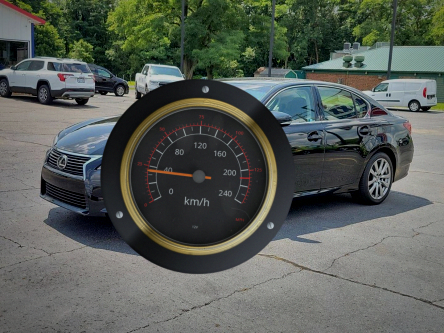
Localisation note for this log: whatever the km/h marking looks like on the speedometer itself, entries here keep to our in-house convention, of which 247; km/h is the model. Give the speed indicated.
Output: 35; km/h
